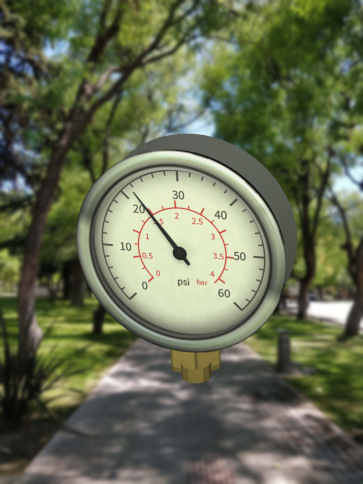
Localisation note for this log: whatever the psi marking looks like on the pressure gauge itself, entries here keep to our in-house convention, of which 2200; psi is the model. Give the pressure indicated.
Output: 22; psi
